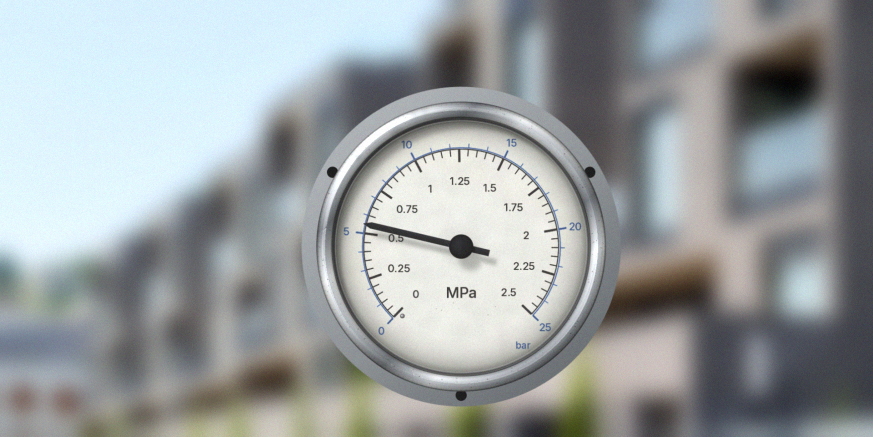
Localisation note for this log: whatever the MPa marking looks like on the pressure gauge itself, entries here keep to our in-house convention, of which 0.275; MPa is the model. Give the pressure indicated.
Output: 0.55; MPa
